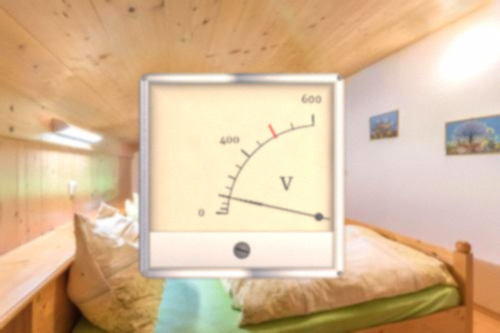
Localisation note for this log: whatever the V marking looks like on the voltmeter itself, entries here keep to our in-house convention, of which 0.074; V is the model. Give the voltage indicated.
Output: 200; V
